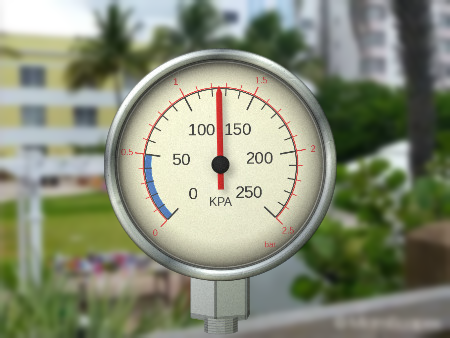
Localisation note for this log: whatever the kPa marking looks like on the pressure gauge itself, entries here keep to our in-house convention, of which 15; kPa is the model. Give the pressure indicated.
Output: 125; kPa
